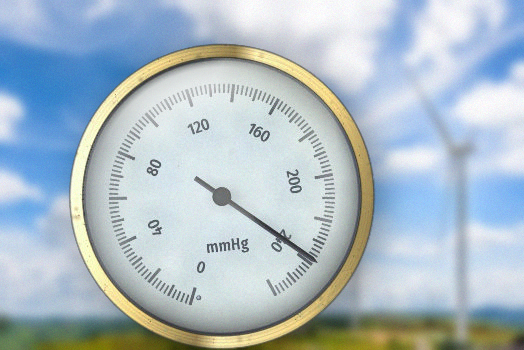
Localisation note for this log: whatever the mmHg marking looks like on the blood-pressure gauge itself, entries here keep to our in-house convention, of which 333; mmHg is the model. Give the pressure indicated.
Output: 238; mmHg
